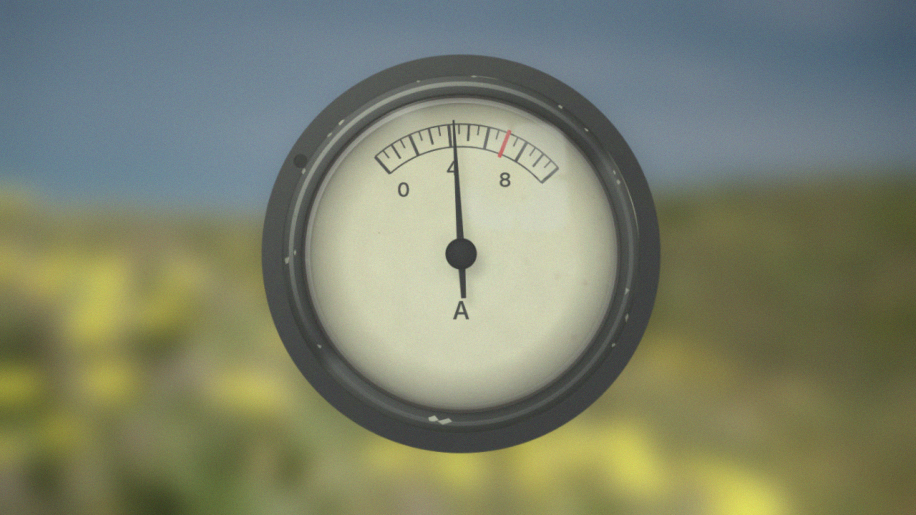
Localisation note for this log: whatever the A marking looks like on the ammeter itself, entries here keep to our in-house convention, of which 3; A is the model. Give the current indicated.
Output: 4.25; A
